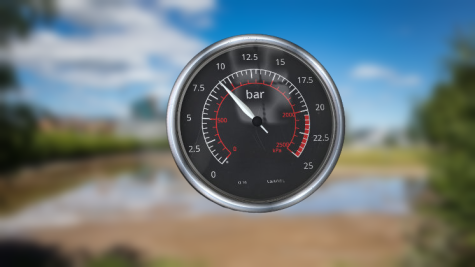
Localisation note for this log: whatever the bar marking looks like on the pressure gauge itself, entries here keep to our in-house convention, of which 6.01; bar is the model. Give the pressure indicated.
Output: 9; bar
